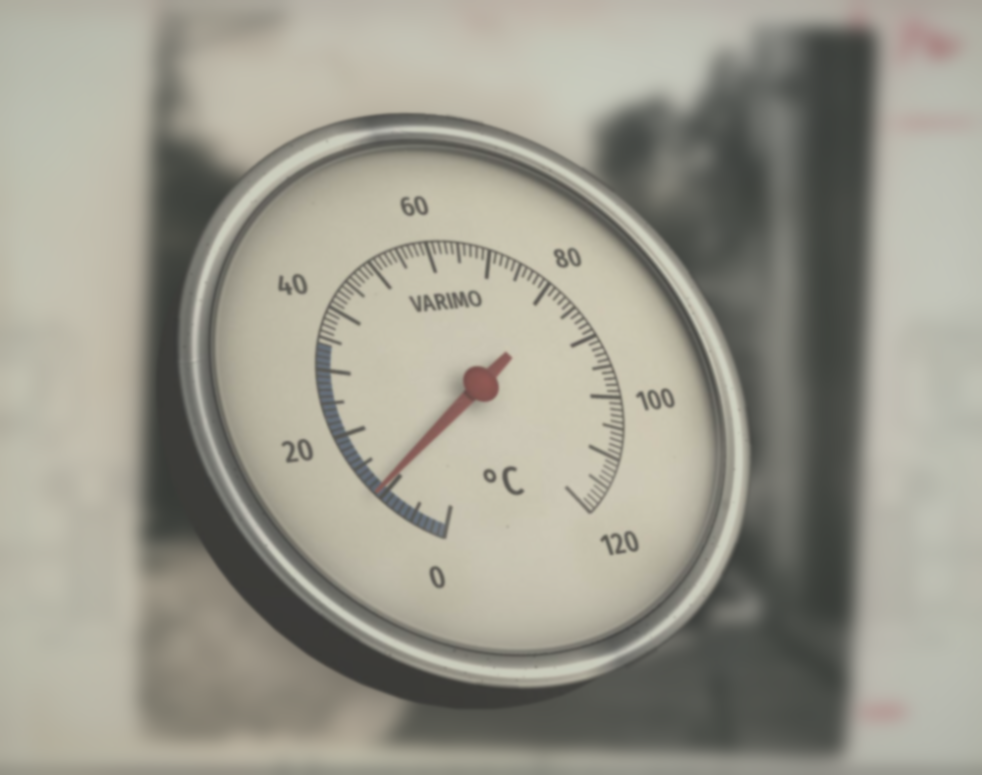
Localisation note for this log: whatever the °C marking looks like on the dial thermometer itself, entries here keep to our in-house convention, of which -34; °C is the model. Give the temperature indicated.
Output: 11; °C
